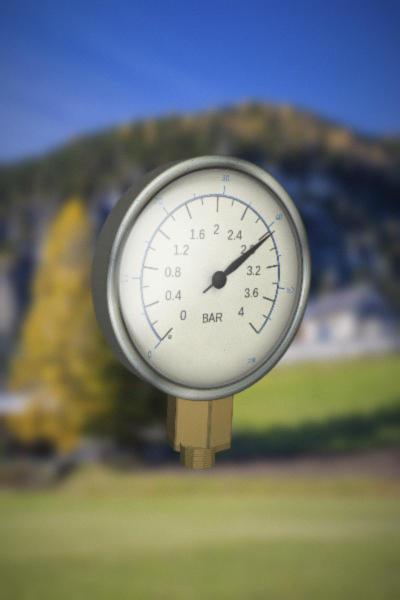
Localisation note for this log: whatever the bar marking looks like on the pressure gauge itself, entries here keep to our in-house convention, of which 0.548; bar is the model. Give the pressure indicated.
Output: 2.8; bar
